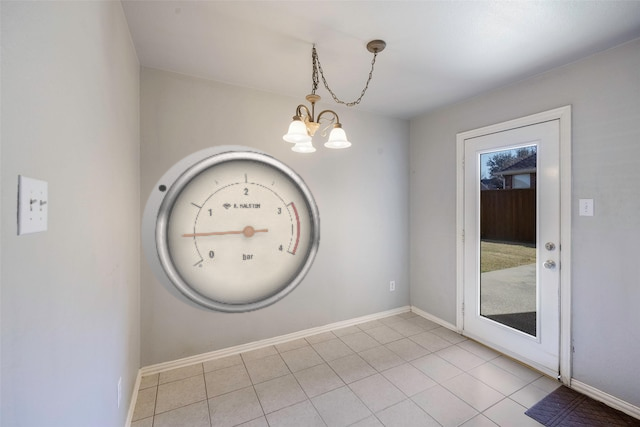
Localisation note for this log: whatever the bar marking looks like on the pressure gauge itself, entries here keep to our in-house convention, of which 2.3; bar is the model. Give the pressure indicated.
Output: 0.5; bar
